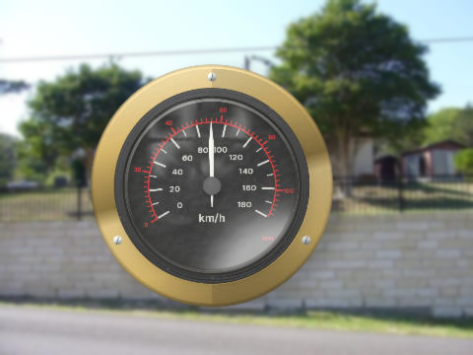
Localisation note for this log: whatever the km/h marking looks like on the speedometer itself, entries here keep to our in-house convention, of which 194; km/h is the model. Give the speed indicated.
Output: 90; km/h
